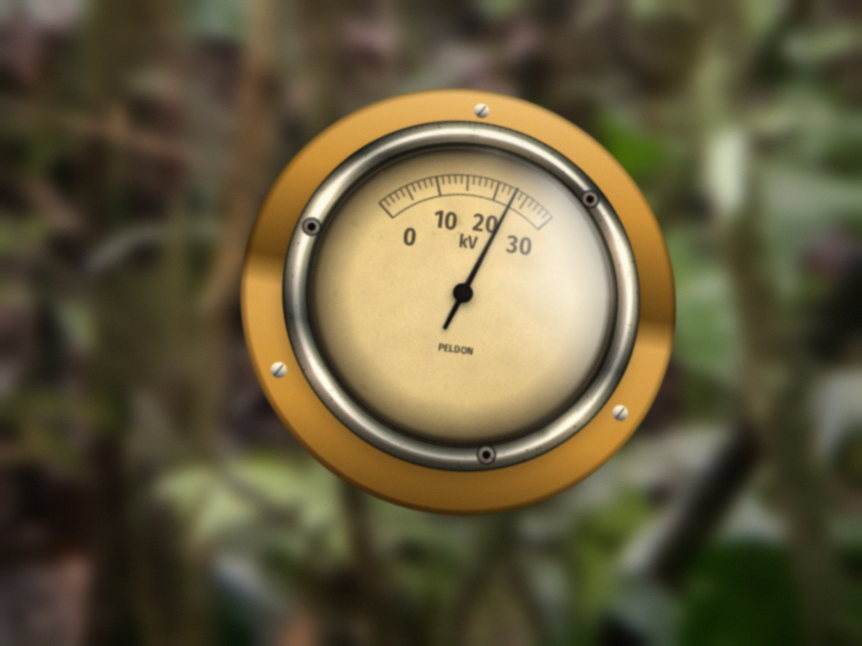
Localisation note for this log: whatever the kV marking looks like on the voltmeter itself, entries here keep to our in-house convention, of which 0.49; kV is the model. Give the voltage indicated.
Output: 23; kV
